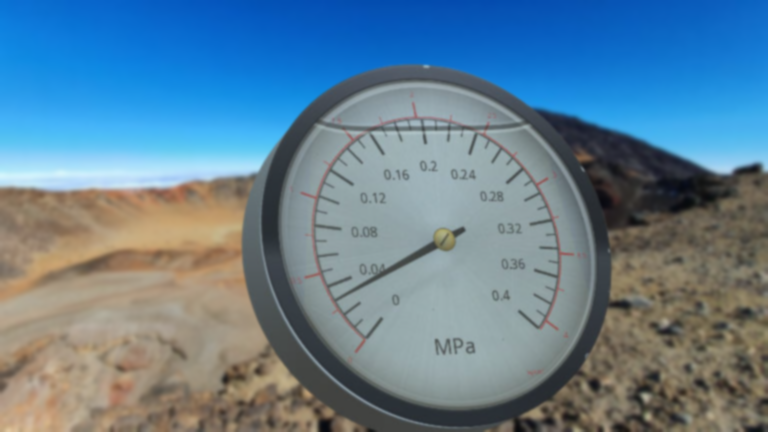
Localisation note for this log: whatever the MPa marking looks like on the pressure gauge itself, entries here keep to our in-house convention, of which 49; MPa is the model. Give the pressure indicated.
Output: 0.03; MPa
